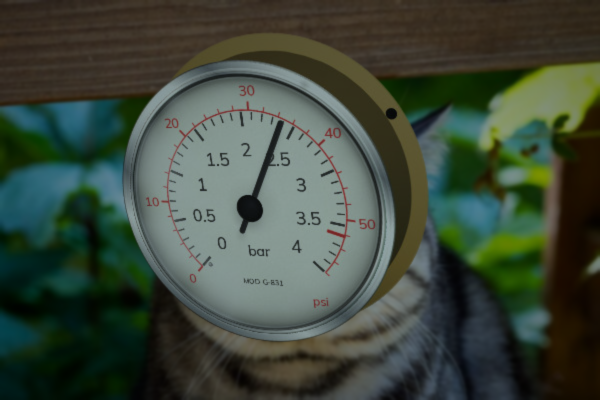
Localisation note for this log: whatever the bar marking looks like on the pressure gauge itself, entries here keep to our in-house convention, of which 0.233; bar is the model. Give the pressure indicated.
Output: 2.4; bar
